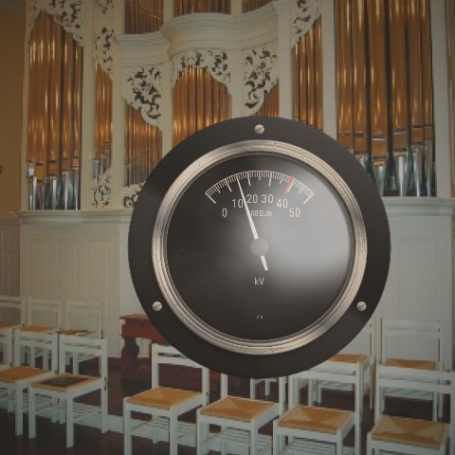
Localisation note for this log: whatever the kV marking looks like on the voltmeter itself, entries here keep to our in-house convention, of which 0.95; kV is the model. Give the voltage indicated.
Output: 15; kV
